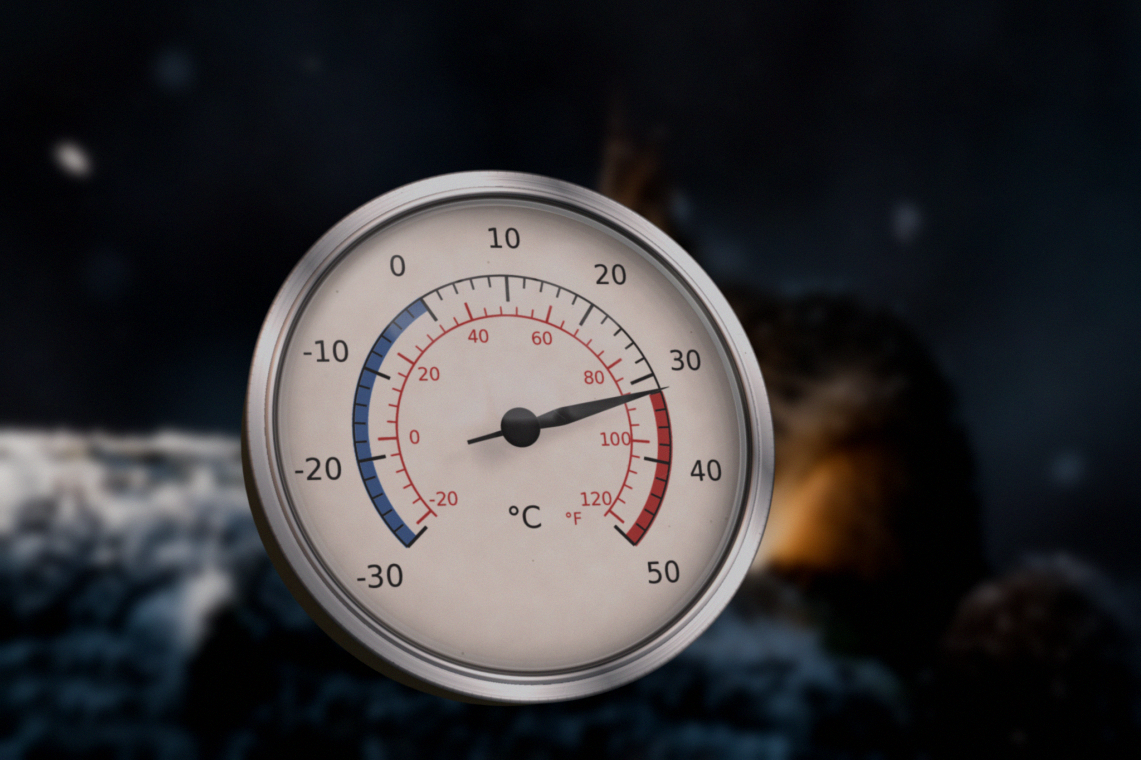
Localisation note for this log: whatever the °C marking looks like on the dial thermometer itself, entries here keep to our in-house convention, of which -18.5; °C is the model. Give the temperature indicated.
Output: 32; °C
